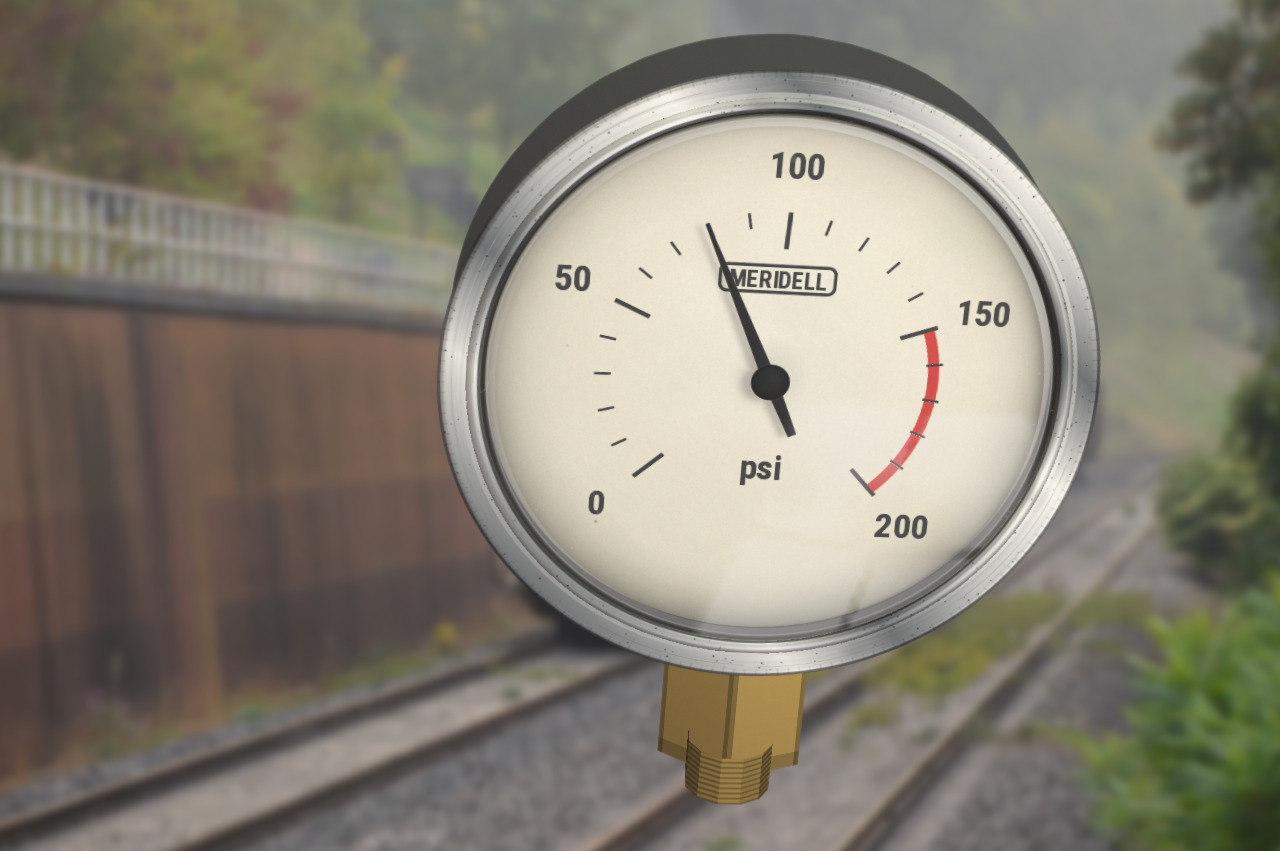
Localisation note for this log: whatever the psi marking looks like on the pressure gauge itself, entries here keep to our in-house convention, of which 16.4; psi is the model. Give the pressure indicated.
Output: 80; psi
